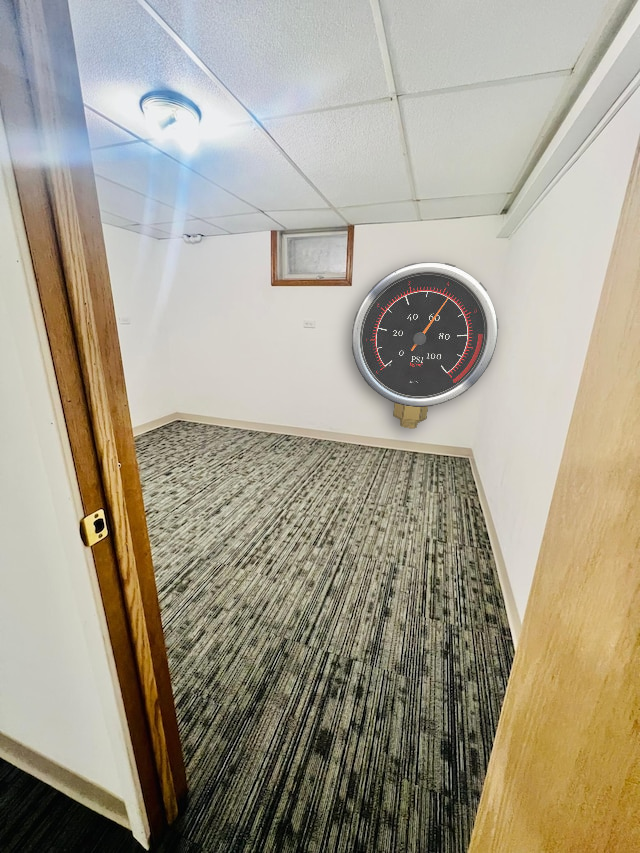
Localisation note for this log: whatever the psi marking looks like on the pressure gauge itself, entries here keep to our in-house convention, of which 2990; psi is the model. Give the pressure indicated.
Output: 60; psi
